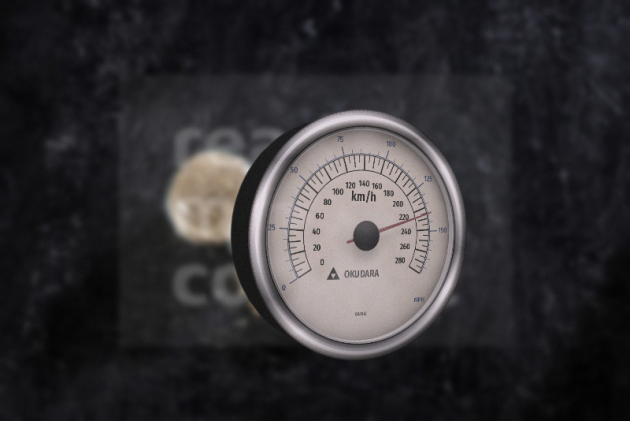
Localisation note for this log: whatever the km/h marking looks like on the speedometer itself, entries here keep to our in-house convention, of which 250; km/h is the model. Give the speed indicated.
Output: 225; km/h
